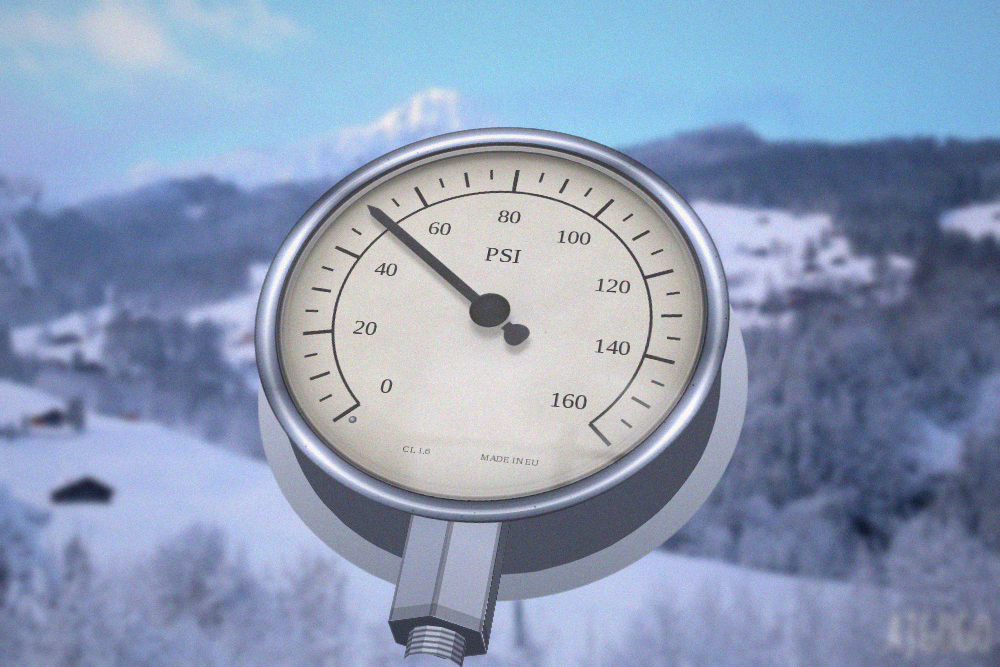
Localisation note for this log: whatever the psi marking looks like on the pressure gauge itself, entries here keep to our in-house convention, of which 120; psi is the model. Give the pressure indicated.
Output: 50; psi
